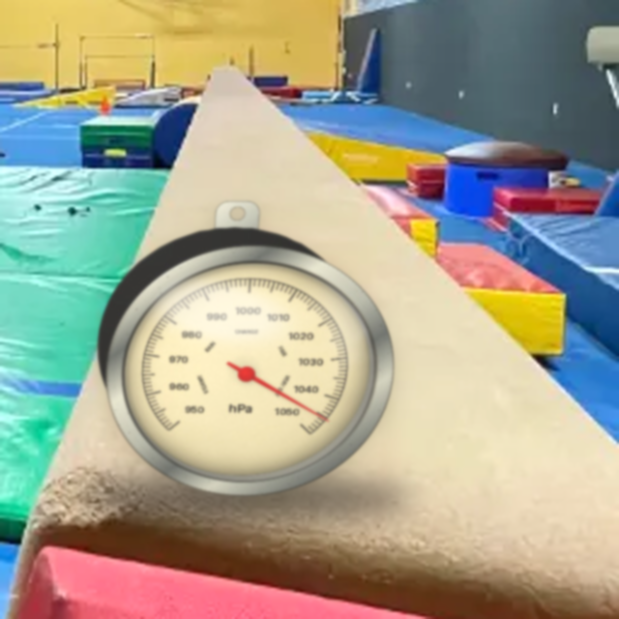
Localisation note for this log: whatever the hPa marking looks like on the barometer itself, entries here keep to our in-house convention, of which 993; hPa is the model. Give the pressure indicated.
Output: 1045; hPa
